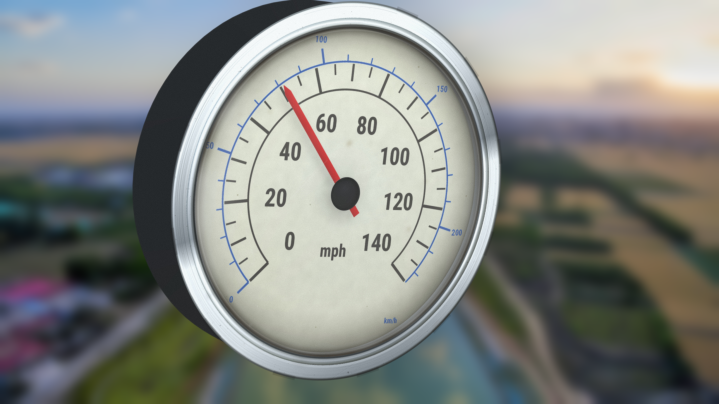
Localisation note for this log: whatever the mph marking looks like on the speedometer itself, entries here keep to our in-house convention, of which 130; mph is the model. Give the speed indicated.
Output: 50; mph
